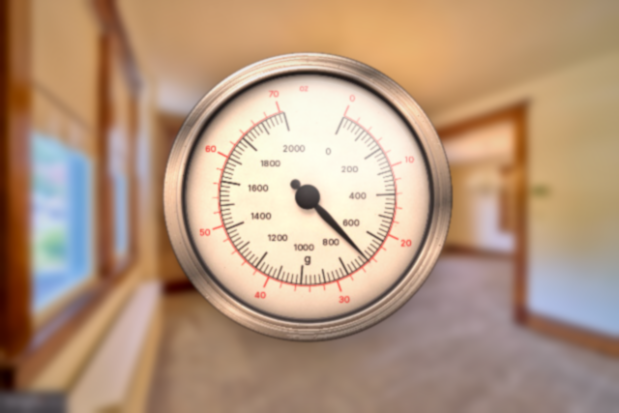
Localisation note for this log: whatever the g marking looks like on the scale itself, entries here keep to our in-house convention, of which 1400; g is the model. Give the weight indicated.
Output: 700; g
